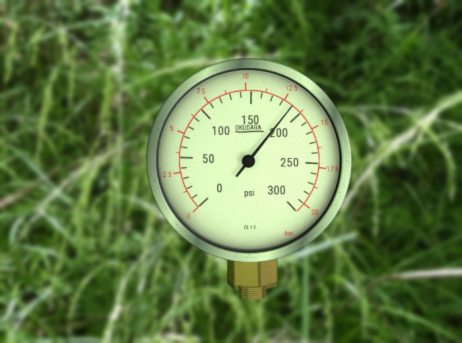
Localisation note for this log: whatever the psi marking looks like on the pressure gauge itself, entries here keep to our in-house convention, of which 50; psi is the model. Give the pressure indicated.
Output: 190; psi
